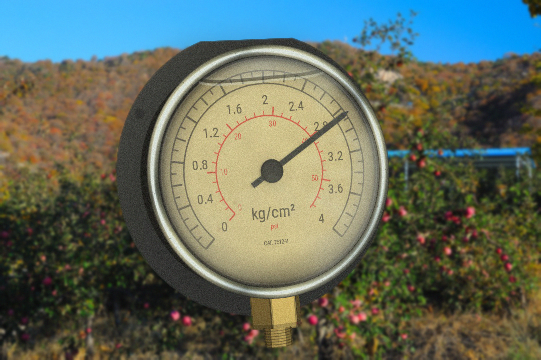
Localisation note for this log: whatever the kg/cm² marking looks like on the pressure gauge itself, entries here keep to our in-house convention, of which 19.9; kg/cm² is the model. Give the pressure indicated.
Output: 2.85; kg/cm²
